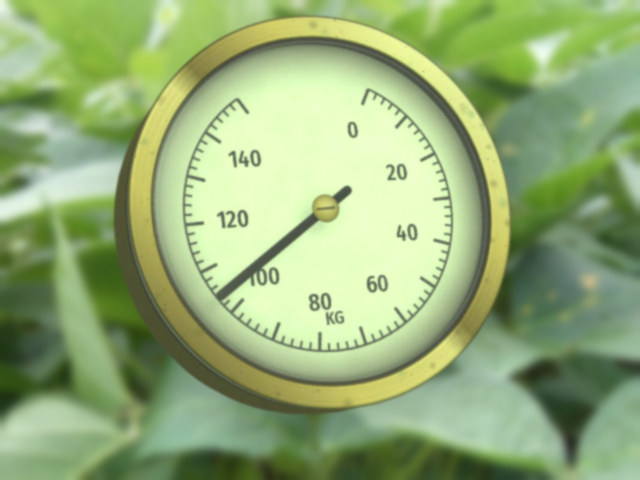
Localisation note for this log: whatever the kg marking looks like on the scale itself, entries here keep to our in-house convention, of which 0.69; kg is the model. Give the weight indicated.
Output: 104; kg
